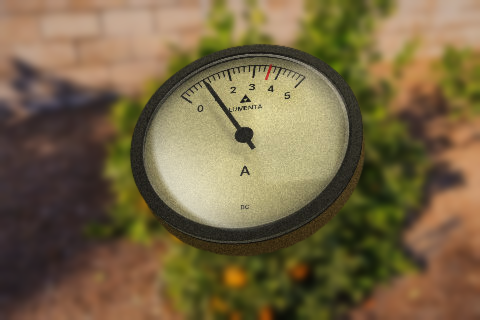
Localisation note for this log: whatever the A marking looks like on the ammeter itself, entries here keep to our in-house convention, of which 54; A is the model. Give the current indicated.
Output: 1; A
